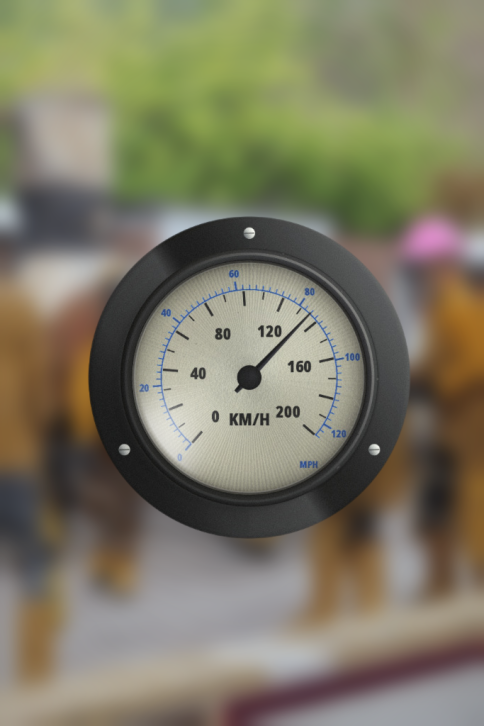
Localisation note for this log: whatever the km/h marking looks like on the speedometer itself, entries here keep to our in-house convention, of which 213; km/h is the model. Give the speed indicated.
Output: 135; km/h
